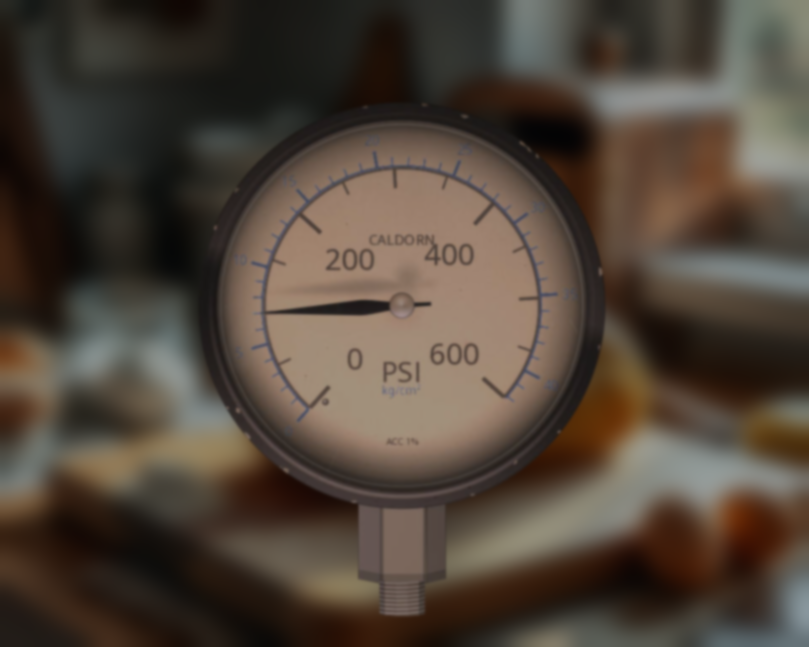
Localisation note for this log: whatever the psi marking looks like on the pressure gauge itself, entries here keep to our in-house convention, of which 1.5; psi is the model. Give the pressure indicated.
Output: 100; psi
